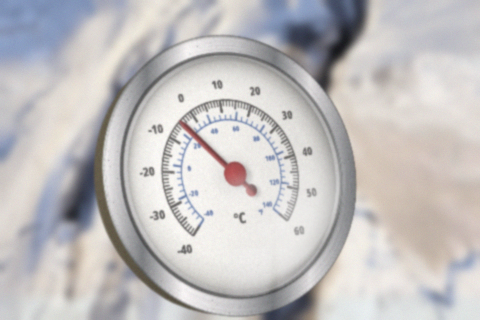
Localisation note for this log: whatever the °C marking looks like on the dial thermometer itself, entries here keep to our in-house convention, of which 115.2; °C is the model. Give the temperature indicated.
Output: -5; °C
